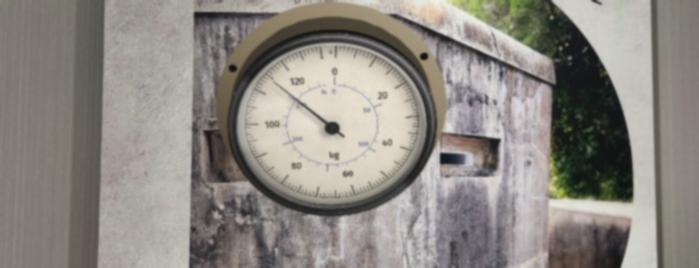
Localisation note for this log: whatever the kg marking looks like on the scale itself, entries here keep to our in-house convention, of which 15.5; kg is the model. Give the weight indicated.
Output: 115; kg
